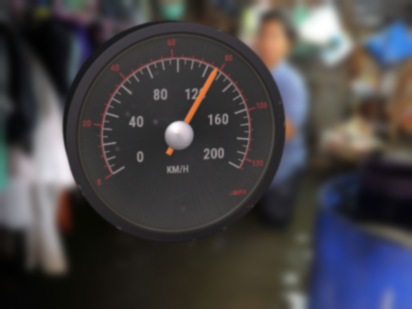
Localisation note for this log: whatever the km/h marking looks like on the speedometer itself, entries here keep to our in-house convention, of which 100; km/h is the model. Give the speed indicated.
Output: 125; km/h
